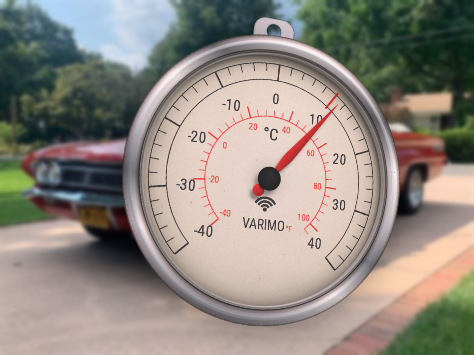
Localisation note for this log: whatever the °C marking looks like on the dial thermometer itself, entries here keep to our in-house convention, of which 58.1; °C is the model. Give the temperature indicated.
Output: 11; °C
